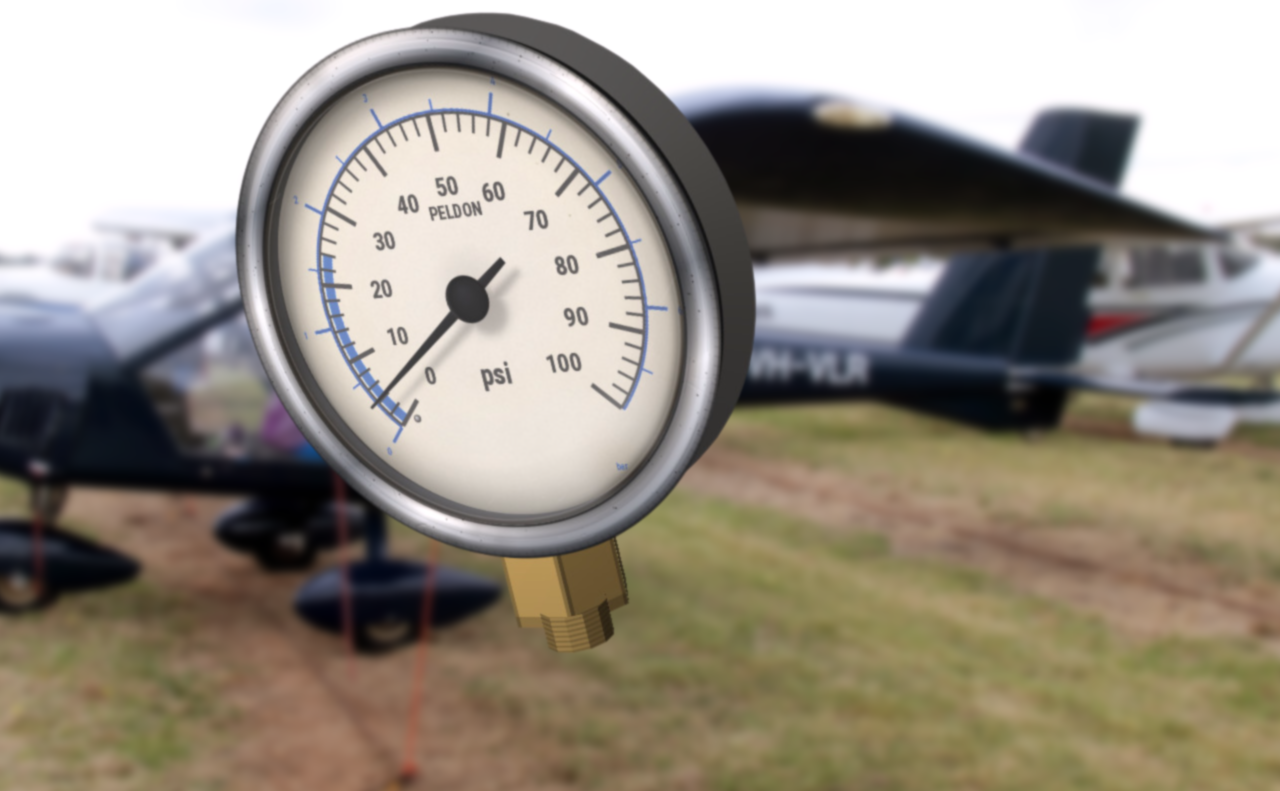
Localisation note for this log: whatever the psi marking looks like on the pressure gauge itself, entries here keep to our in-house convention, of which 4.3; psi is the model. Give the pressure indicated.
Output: 4; psi
